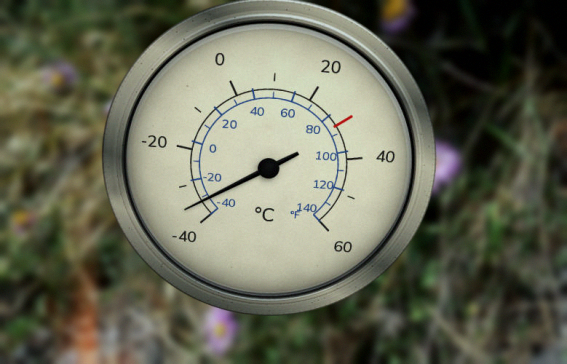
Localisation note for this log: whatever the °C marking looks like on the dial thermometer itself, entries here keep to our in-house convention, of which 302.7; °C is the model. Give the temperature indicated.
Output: -35; °C
